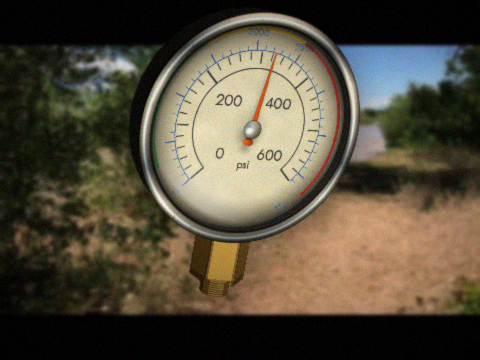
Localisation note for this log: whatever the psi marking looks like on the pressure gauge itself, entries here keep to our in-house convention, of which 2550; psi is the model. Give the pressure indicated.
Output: 320; psi
